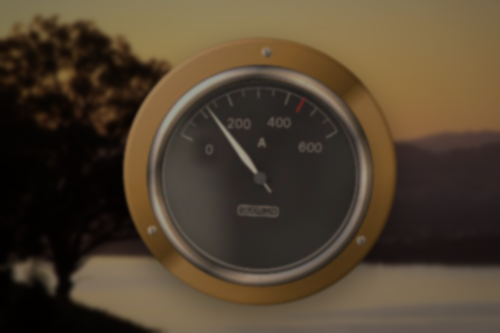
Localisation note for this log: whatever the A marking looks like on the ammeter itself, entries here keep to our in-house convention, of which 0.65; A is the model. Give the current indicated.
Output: 125; A
